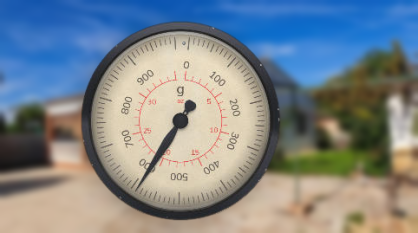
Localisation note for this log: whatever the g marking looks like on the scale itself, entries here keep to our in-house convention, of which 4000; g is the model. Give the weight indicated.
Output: 590; g
